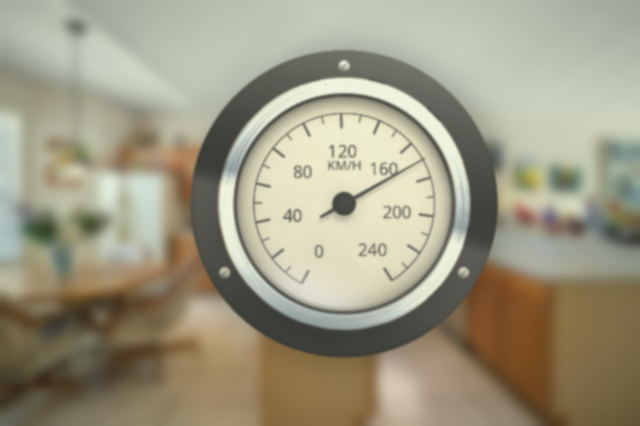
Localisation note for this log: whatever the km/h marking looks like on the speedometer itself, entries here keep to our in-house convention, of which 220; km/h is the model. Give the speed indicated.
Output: 170; km/h
